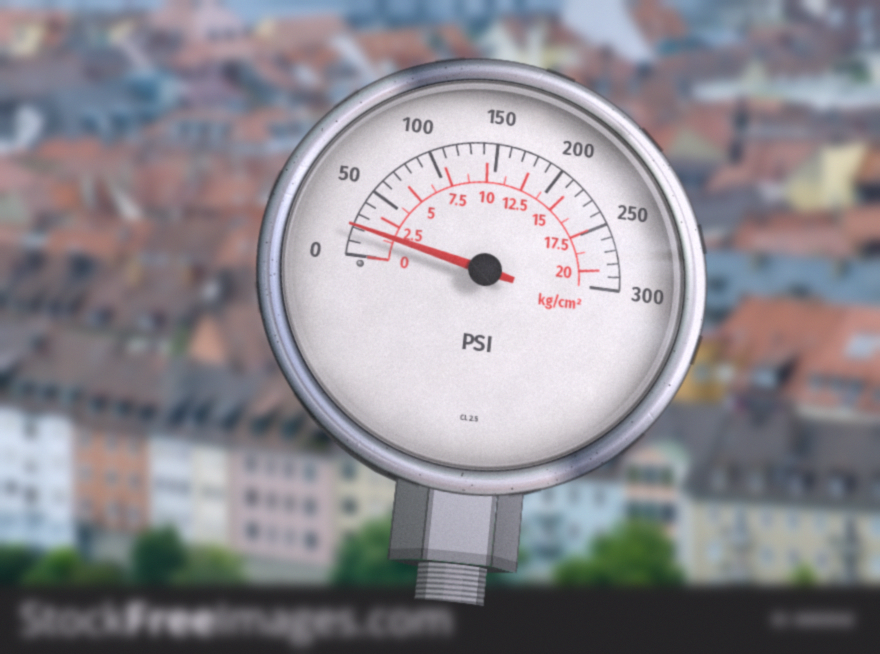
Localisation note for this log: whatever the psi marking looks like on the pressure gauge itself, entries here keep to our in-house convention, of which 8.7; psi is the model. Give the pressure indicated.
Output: 20; psi
